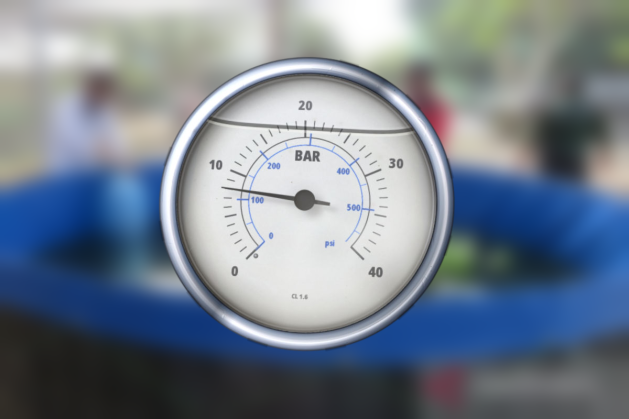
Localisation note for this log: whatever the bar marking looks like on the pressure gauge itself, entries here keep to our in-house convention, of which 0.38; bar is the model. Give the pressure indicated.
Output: 8; bar
